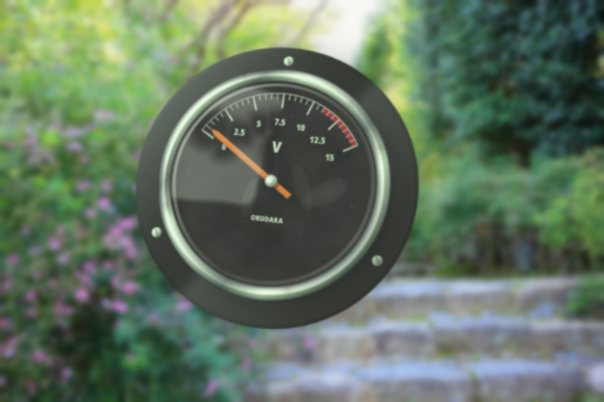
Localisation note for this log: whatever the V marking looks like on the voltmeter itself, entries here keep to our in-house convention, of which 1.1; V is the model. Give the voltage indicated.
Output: 0.5; V
